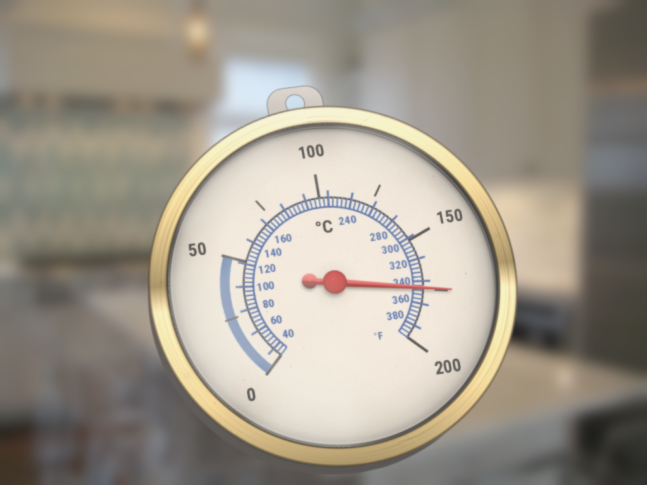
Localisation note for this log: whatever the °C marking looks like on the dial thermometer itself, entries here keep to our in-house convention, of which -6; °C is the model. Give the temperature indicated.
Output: 175; °C
